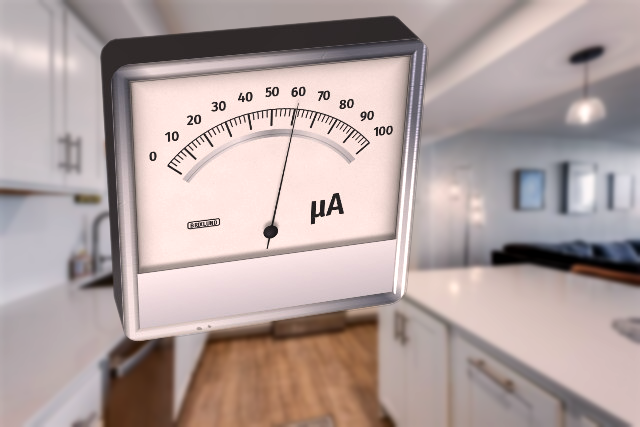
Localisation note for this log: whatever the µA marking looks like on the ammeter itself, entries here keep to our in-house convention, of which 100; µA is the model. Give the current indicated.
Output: 60; µA
